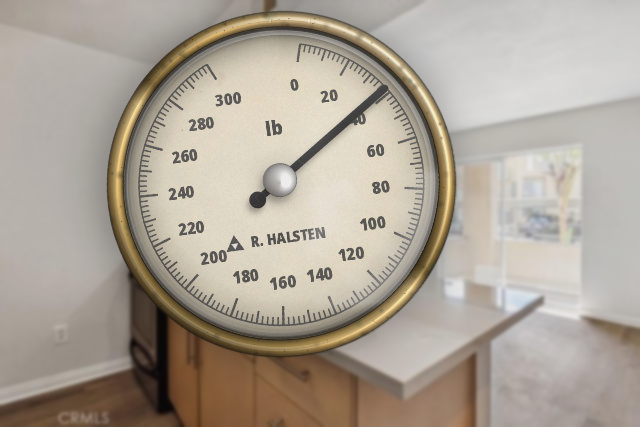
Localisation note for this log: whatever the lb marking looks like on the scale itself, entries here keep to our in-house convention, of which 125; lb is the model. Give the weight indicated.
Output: 38; lb
